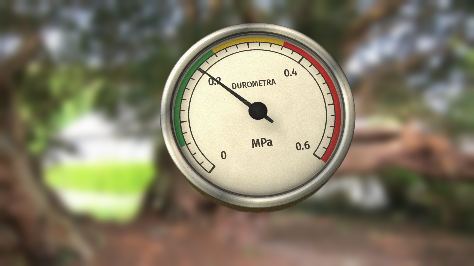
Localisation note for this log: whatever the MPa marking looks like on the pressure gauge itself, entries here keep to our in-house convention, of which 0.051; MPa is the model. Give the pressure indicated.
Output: 0.2; MPa
